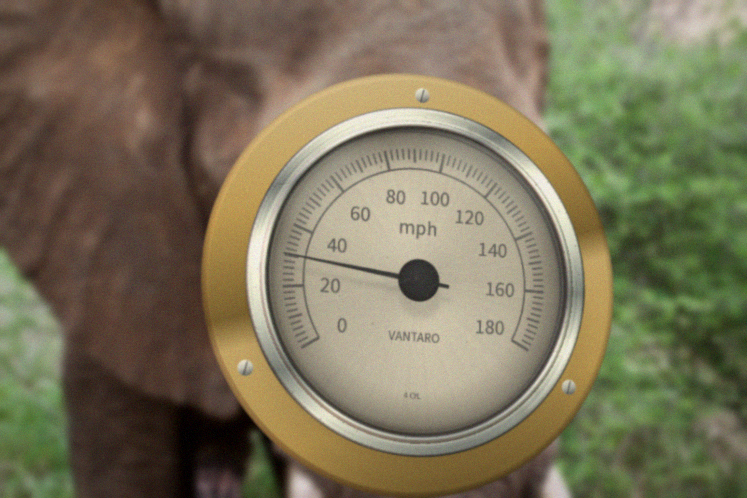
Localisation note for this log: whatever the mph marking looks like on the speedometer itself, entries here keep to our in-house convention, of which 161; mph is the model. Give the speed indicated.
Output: 30; mph
